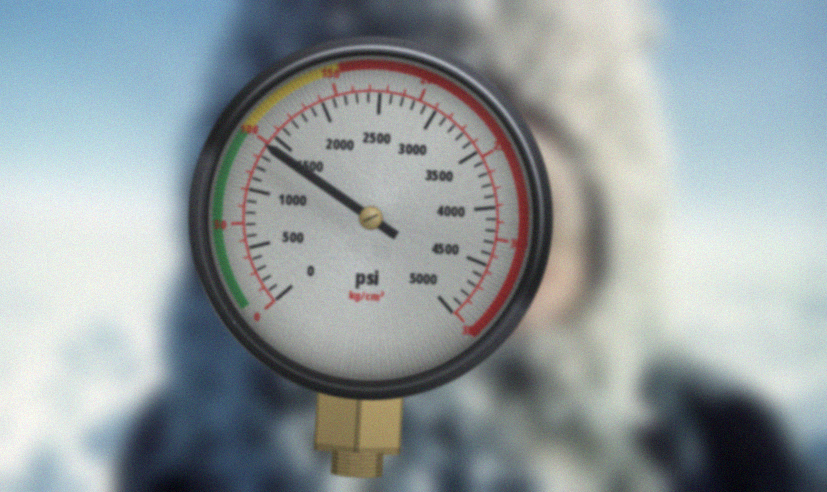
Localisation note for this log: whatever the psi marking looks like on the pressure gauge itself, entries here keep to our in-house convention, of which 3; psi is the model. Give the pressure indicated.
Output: 1400; psi
